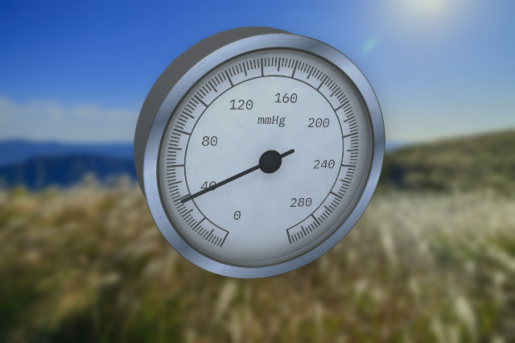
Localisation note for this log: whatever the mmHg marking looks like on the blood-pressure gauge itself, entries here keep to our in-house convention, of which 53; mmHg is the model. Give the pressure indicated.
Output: 40; mmHg
